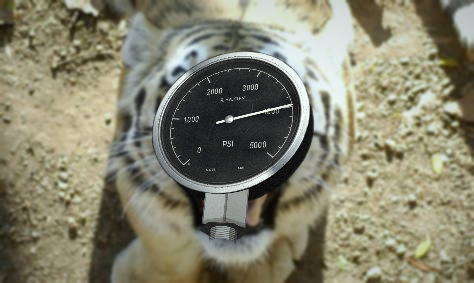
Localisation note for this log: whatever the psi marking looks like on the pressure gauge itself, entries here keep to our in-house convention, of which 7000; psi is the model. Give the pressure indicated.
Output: 4000; psi
